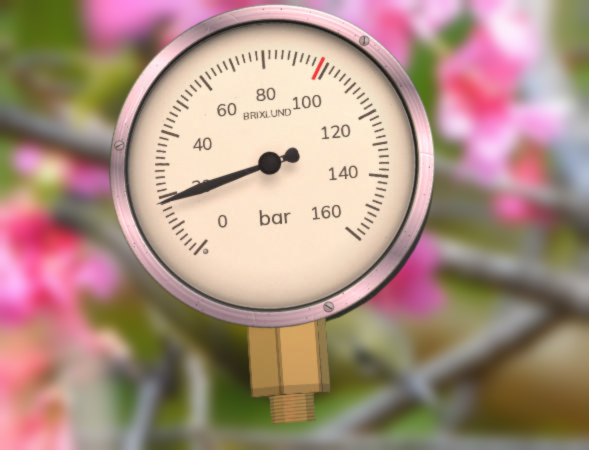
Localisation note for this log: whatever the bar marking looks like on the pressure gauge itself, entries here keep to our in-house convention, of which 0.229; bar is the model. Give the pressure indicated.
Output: 18; bar
